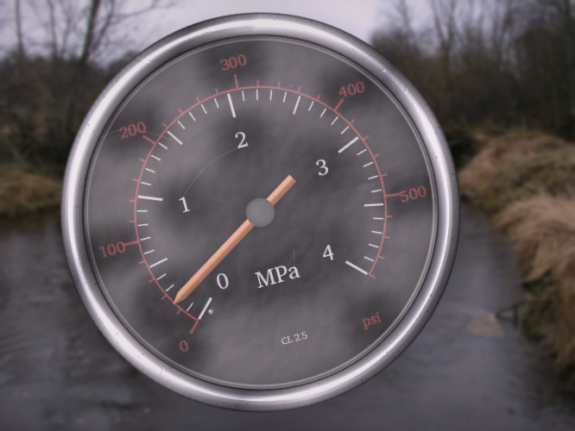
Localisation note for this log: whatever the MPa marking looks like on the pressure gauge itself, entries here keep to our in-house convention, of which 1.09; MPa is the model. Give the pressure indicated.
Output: 0.2; MPa
